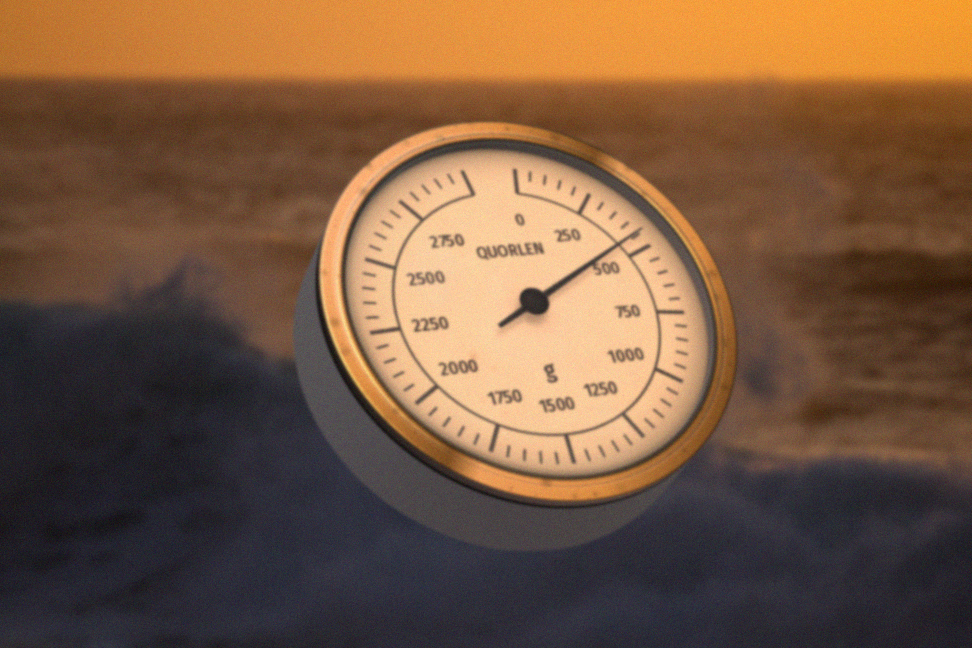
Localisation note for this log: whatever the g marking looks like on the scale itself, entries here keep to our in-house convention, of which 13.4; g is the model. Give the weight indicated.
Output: 450; g
